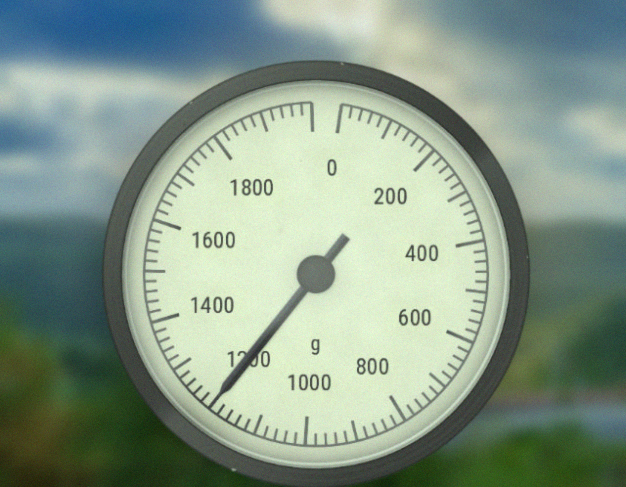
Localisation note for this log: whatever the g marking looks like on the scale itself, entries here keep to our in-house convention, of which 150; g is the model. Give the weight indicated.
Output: 1200; g
